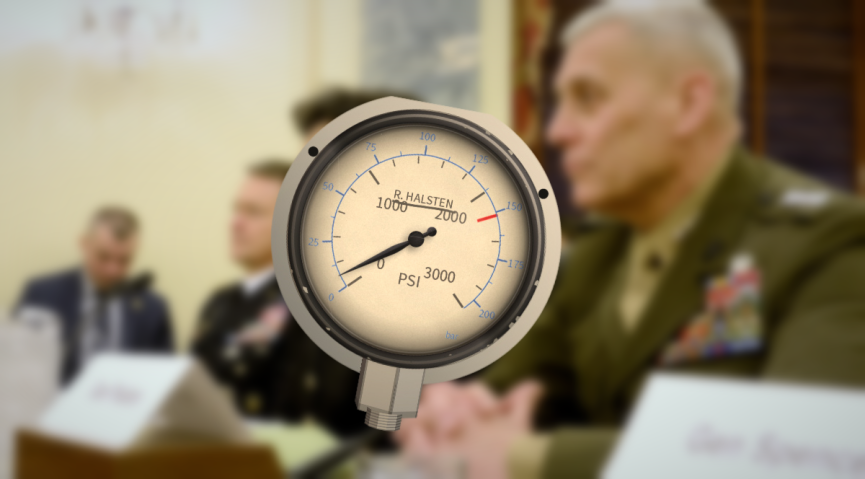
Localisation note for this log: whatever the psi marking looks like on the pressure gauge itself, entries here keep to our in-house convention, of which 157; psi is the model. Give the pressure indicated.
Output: 100; psi
